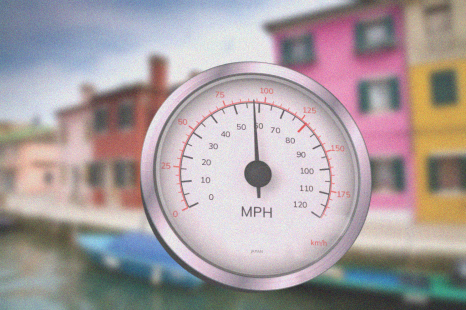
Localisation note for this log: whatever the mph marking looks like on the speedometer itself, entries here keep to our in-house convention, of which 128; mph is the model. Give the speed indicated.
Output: 57.5; mph
